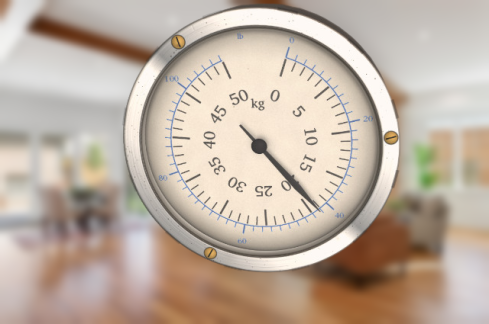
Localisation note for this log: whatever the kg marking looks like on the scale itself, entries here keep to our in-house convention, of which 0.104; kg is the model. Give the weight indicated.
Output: 19; kg
